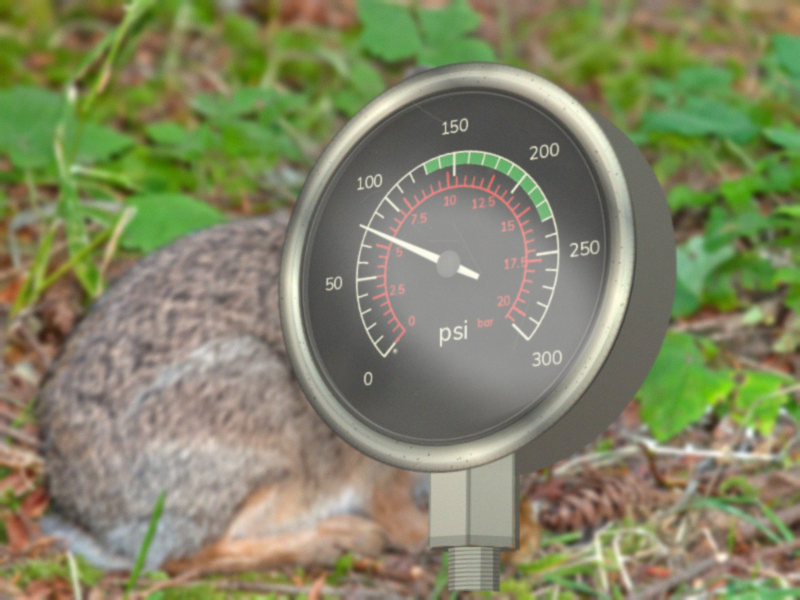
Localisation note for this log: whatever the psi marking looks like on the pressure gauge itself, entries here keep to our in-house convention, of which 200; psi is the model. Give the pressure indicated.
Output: 80; psi
